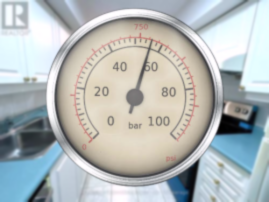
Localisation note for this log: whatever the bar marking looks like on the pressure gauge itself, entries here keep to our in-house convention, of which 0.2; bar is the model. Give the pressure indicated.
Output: 56; bar
